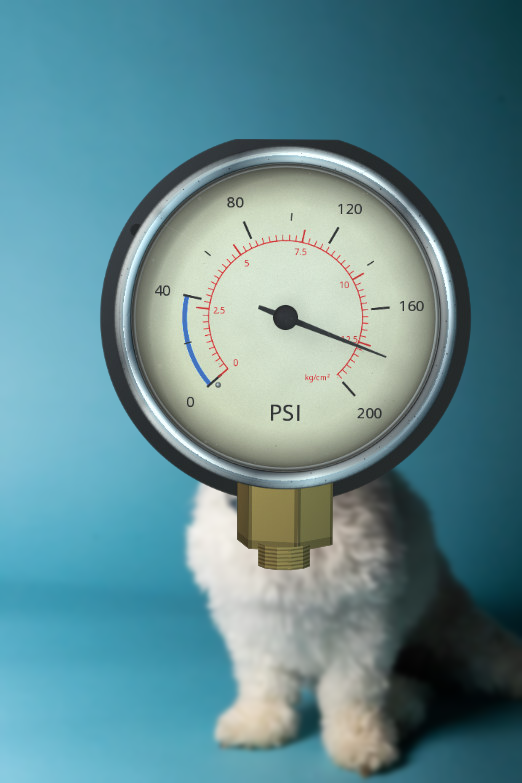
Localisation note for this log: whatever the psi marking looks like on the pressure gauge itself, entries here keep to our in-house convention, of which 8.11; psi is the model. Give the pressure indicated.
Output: 180; psi
